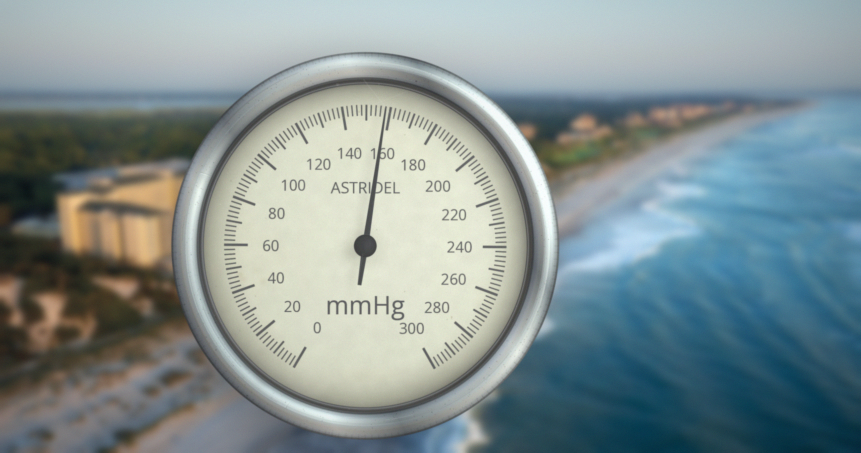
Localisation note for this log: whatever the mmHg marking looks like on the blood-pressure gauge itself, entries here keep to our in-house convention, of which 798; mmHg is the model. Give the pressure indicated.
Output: 158; mmHg
